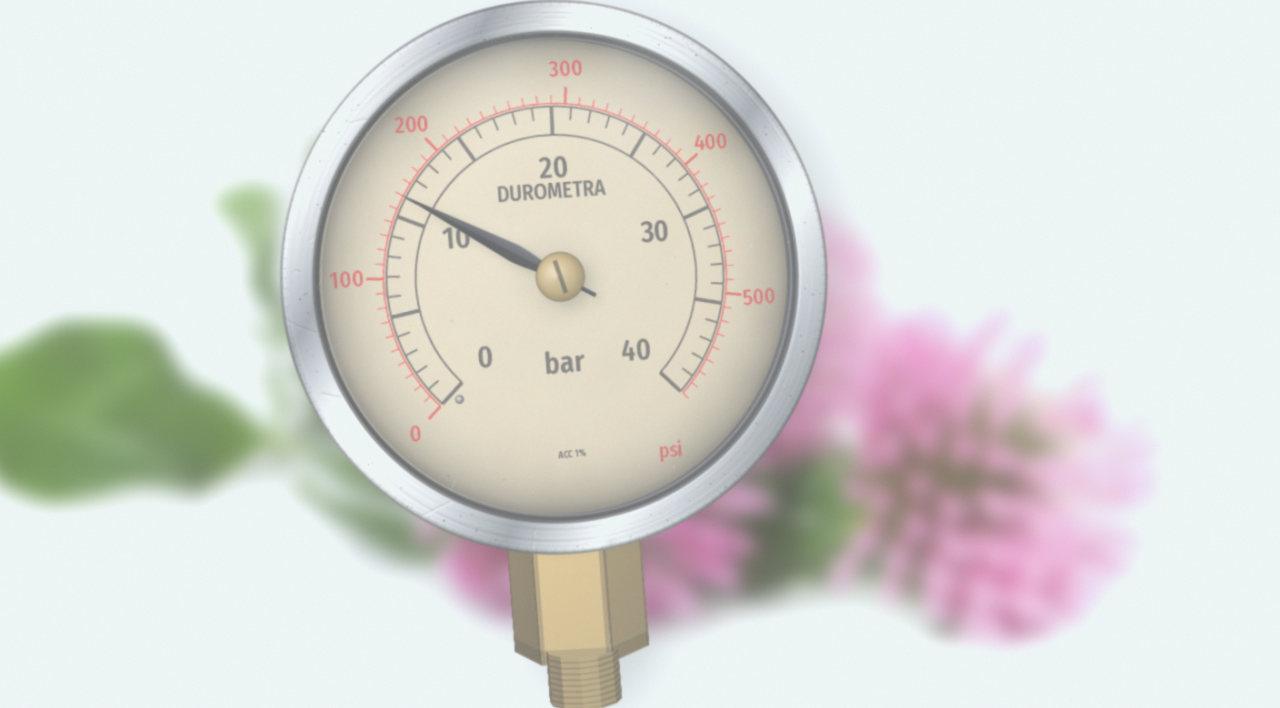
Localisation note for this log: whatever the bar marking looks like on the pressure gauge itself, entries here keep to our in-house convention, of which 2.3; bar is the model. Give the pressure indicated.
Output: 11; bar
